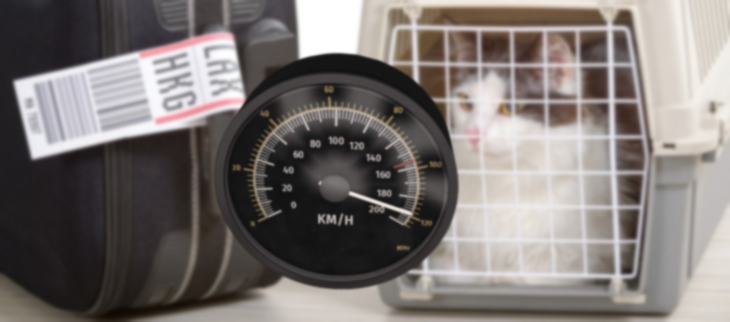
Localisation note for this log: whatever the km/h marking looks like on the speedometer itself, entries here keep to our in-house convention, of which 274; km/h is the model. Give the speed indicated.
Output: 190; km/h
